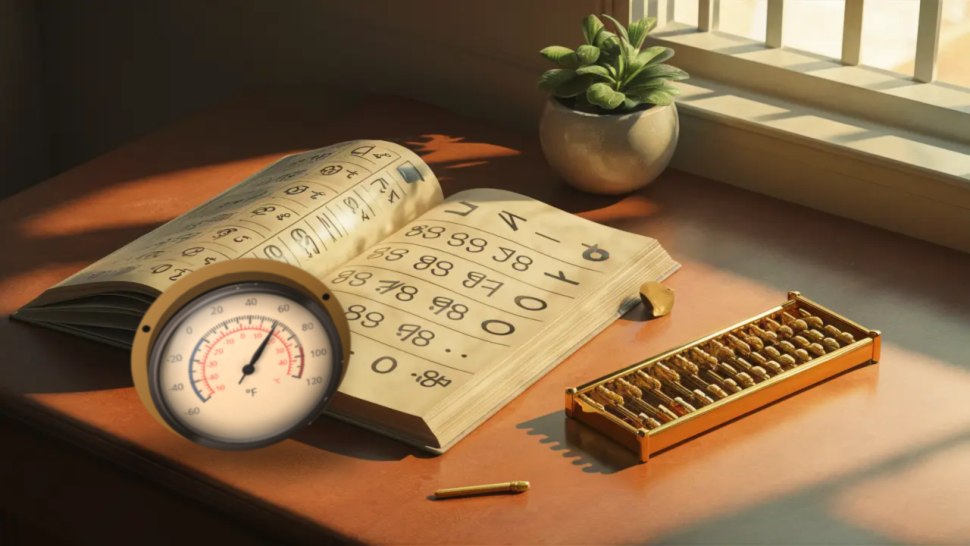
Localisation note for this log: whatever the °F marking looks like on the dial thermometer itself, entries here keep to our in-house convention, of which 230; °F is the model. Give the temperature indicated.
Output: 60; °F
